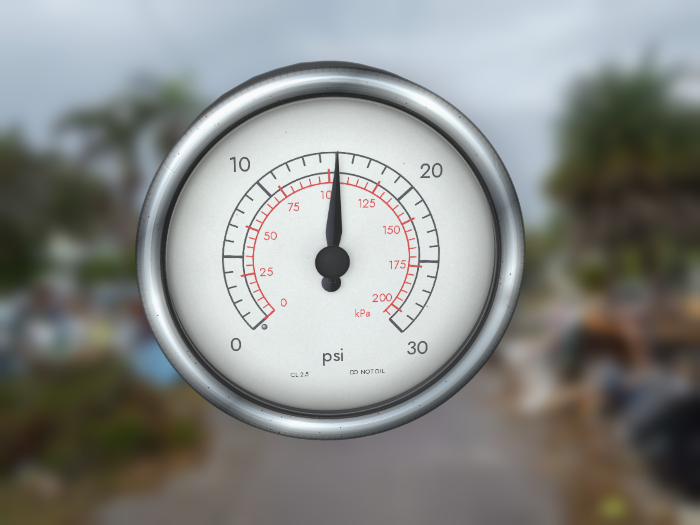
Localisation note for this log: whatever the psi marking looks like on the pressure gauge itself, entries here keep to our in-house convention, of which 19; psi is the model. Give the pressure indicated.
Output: 15; psi
